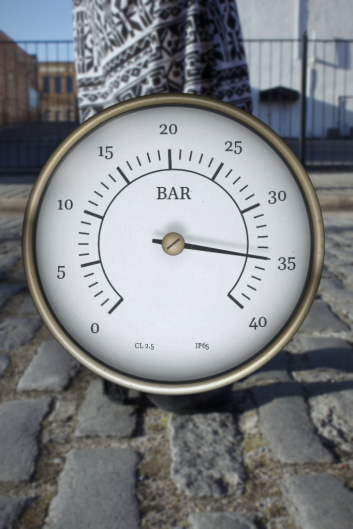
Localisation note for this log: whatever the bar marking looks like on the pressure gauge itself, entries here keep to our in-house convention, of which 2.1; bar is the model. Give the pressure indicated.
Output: 35; bar
